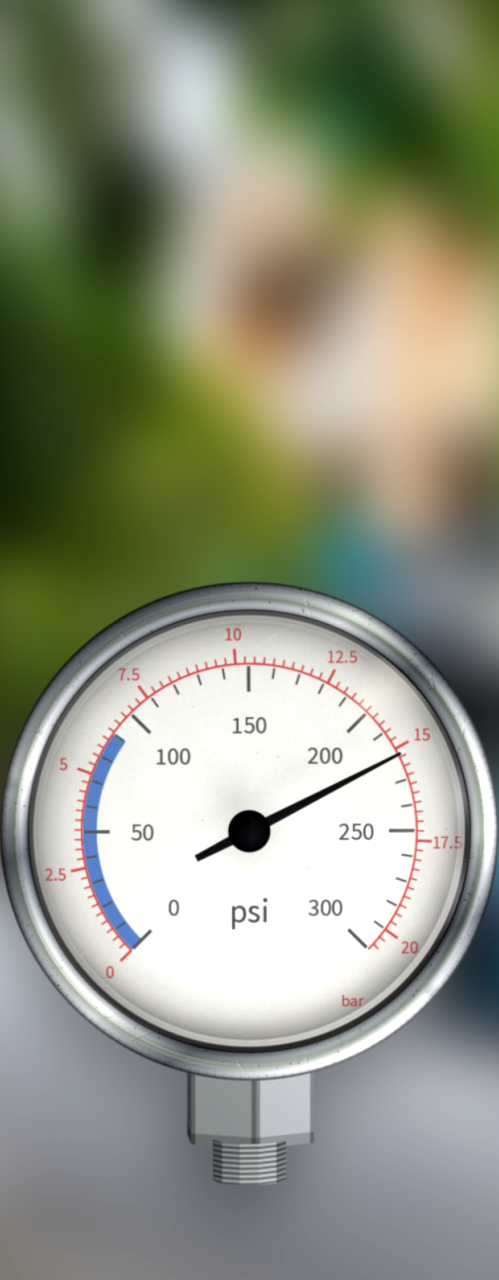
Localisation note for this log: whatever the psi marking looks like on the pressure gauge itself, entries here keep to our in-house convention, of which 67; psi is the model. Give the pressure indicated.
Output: 220; psi
